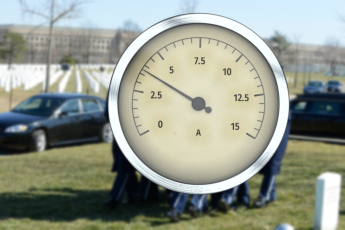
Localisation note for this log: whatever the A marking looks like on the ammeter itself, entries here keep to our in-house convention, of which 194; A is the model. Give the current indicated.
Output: 3.75; A
